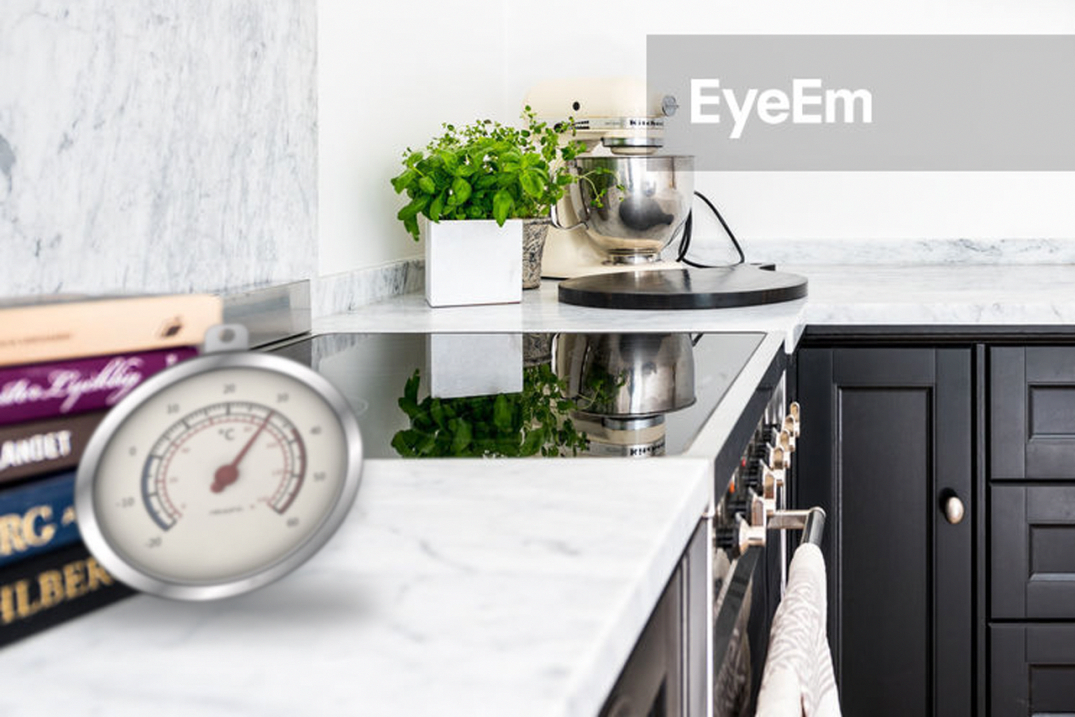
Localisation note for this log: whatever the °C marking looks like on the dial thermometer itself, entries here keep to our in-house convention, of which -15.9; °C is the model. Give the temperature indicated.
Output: 30; °C
